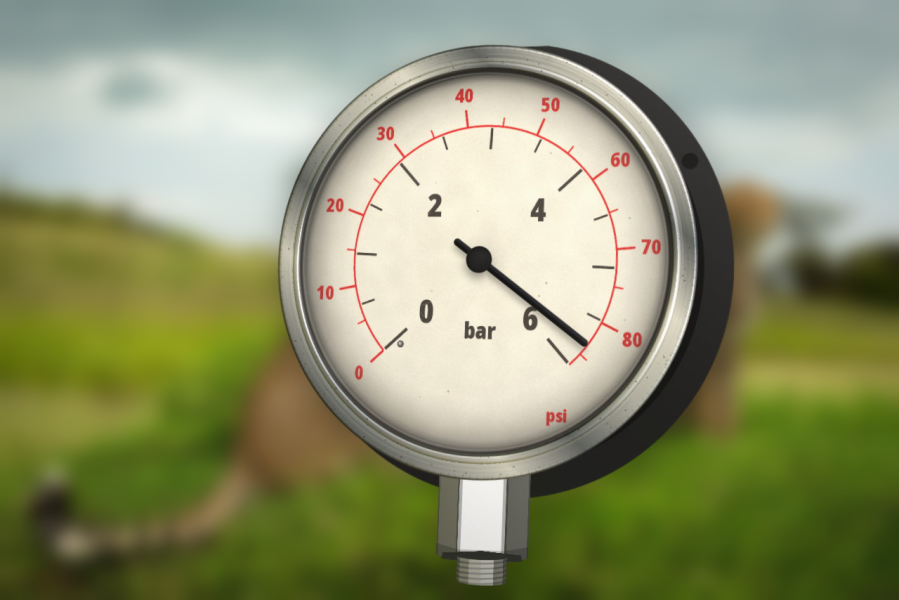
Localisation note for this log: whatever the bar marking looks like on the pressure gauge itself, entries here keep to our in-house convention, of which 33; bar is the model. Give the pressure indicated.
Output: 5.75; bar
